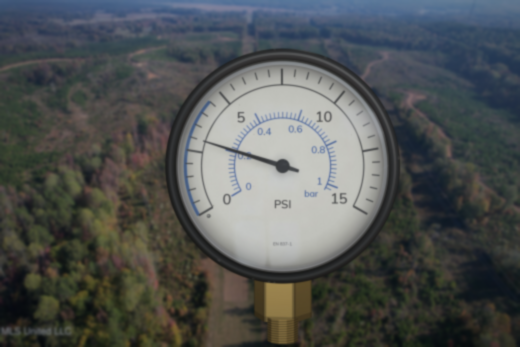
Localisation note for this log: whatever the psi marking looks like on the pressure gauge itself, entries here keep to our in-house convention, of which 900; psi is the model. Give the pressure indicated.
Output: 3; psi
